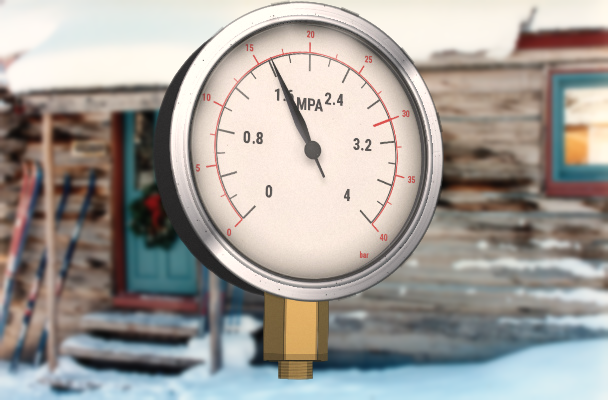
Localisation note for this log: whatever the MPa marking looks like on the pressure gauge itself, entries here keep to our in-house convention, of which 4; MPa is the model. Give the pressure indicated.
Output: 1.6; MPa
